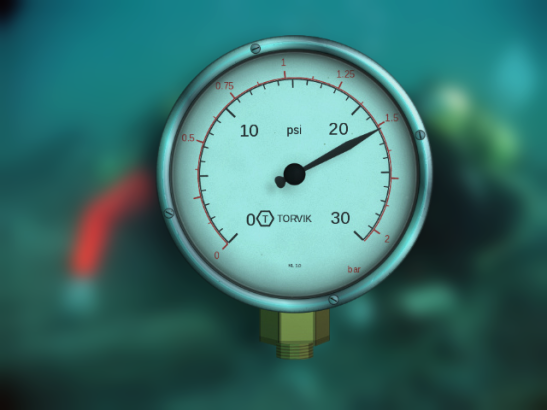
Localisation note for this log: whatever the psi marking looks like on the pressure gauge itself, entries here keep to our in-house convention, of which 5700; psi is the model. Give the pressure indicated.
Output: 22; psi
